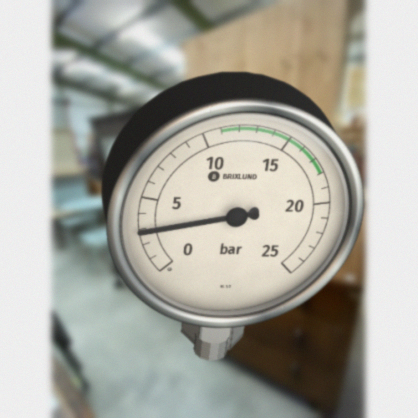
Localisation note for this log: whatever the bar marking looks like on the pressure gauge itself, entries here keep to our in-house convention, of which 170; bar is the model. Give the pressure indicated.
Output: 3; bar
